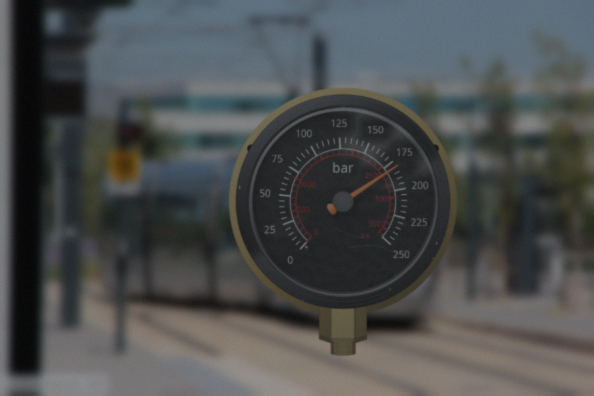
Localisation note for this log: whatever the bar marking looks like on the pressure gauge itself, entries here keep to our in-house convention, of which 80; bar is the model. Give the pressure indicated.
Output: 180; bar
